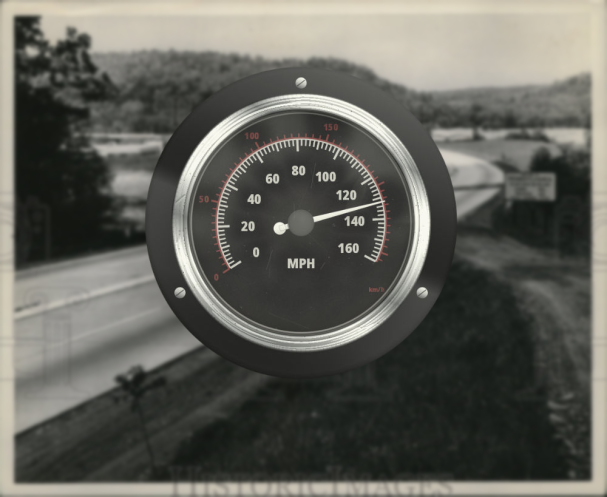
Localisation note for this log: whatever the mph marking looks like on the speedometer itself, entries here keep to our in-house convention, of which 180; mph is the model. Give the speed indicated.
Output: 132; mph
